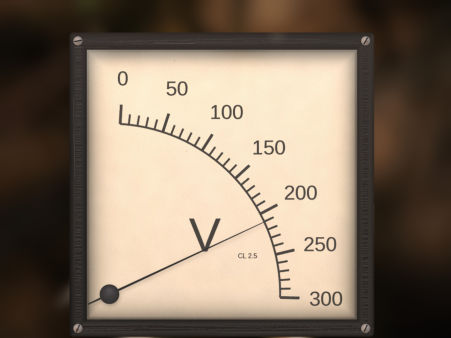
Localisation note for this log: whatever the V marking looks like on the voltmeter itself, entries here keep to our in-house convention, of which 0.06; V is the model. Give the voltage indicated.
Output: 210; V
